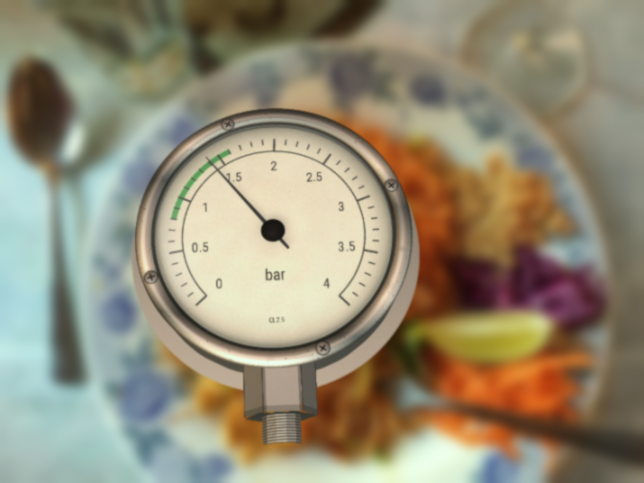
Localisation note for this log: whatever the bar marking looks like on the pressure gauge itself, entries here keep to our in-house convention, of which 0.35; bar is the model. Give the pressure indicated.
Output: 1.4; bar
